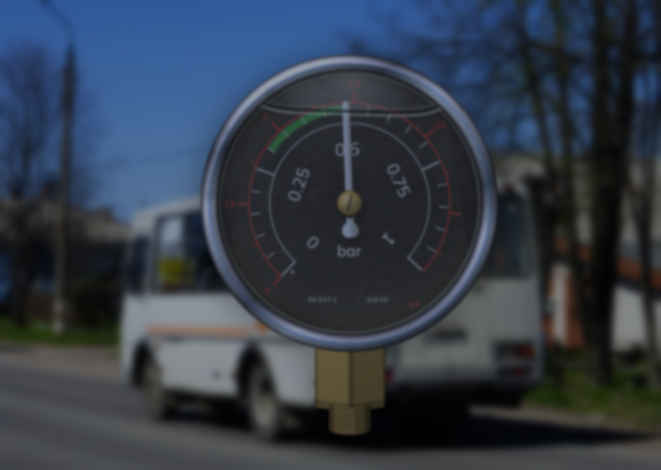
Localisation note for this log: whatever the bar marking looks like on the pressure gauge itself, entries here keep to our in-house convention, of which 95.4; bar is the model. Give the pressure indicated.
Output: 0.5; bar
